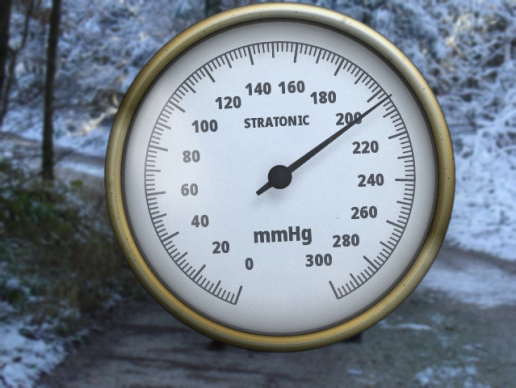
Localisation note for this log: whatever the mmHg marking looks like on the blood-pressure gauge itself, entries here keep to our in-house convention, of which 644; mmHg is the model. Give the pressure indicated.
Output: 204; mmHg
